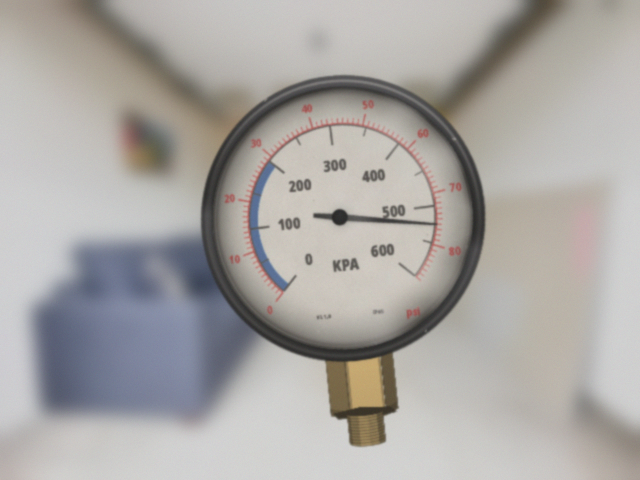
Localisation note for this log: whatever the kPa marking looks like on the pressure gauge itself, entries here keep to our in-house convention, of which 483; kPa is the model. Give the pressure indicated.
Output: 525; kPa
